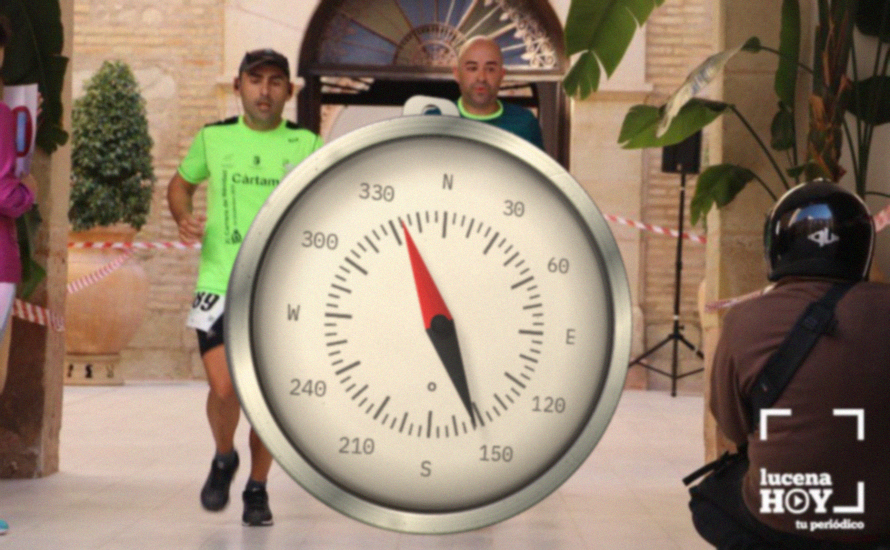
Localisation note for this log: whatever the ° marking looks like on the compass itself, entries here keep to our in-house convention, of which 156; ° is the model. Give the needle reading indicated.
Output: 335; °
